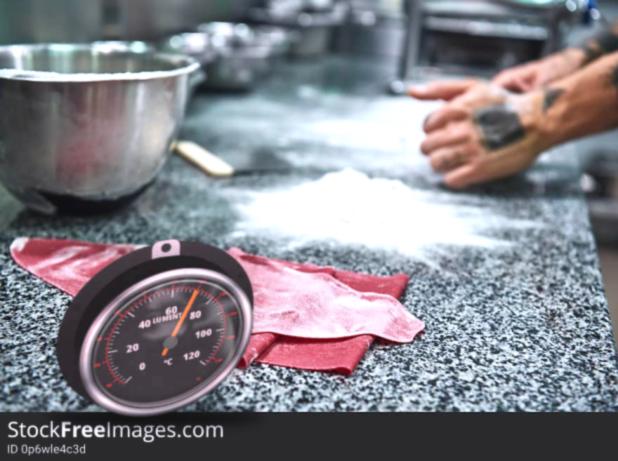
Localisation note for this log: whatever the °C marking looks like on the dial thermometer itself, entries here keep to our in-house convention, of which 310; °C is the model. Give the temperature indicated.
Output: 70; °C
